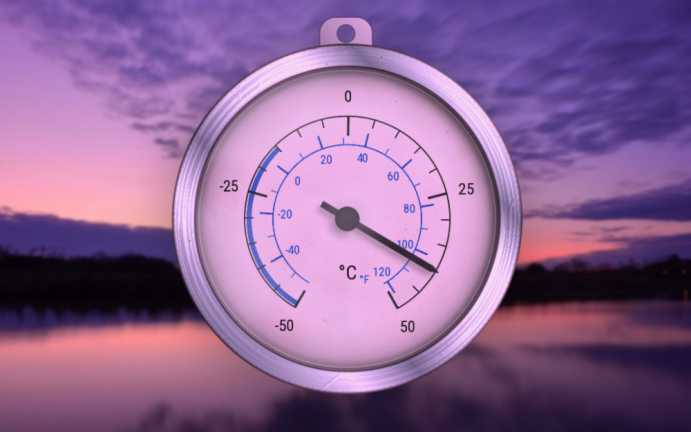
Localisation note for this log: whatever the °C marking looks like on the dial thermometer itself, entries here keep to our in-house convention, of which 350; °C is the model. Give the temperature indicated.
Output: 40; °C
